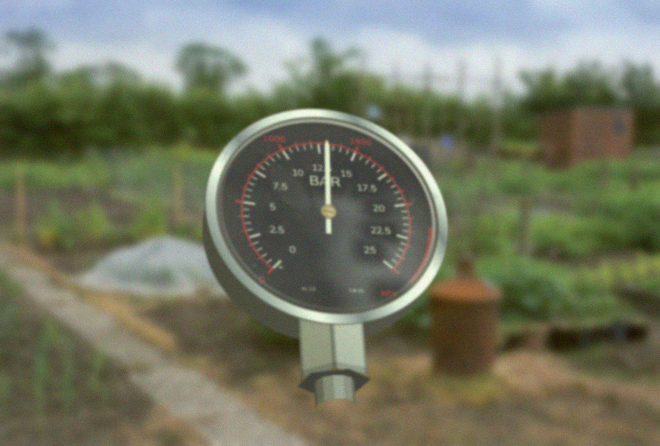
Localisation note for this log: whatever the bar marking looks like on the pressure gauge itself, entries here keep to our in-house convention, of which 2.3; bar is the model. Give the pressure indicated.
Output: 13; bar
